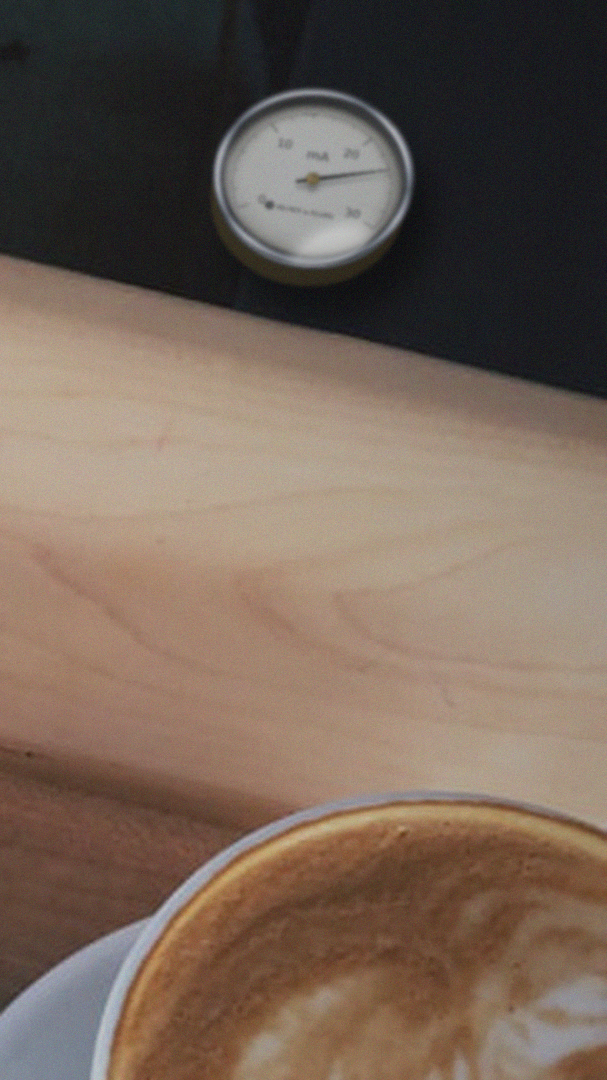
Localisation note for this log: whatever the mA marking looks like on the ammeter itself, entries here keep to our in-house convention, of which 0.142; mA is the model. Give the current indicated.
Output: 24; mA
